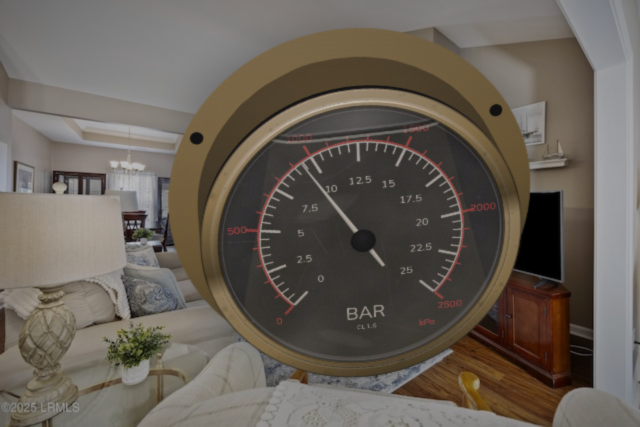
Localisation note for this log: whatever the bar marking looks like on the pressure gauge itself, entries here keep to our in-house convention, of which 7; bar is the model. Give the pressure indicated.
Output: 9.5; bar
